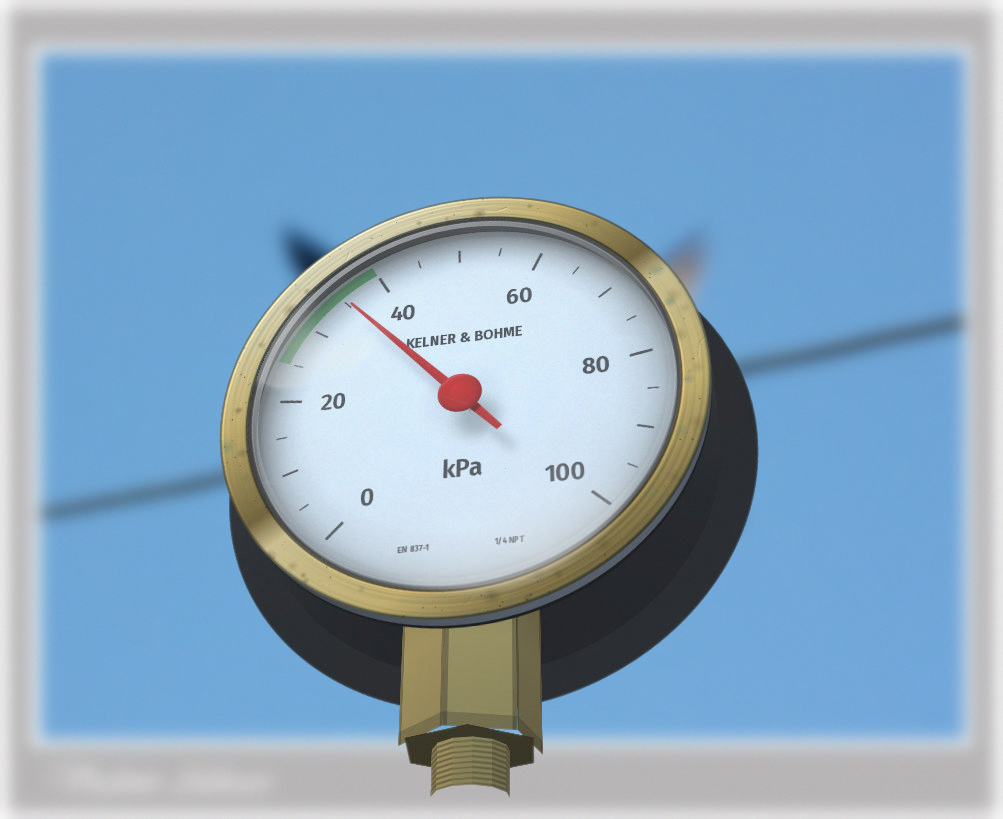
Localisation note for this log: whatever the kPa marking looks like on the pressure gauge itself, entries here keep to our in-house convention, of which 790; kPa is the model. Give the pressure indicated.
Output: 35; kPa
